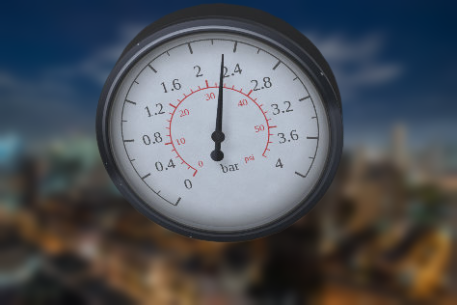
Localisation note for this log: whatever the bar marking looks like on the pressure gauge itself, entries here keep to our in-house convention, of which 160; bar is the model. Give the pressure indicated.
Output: 2.3; bar
